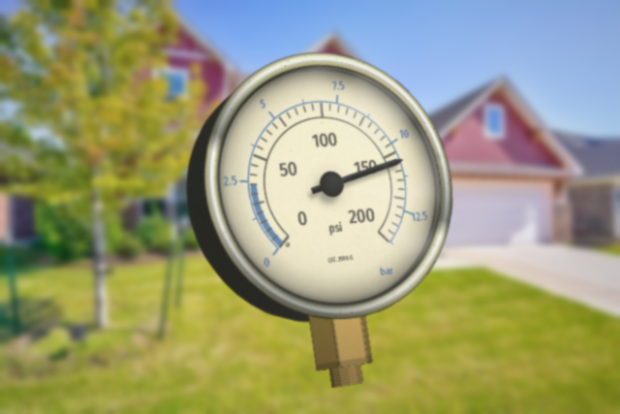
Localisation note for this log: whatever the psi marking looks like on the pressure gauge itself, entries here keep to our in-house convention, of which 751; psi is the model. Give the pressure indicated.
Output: 155; psi
